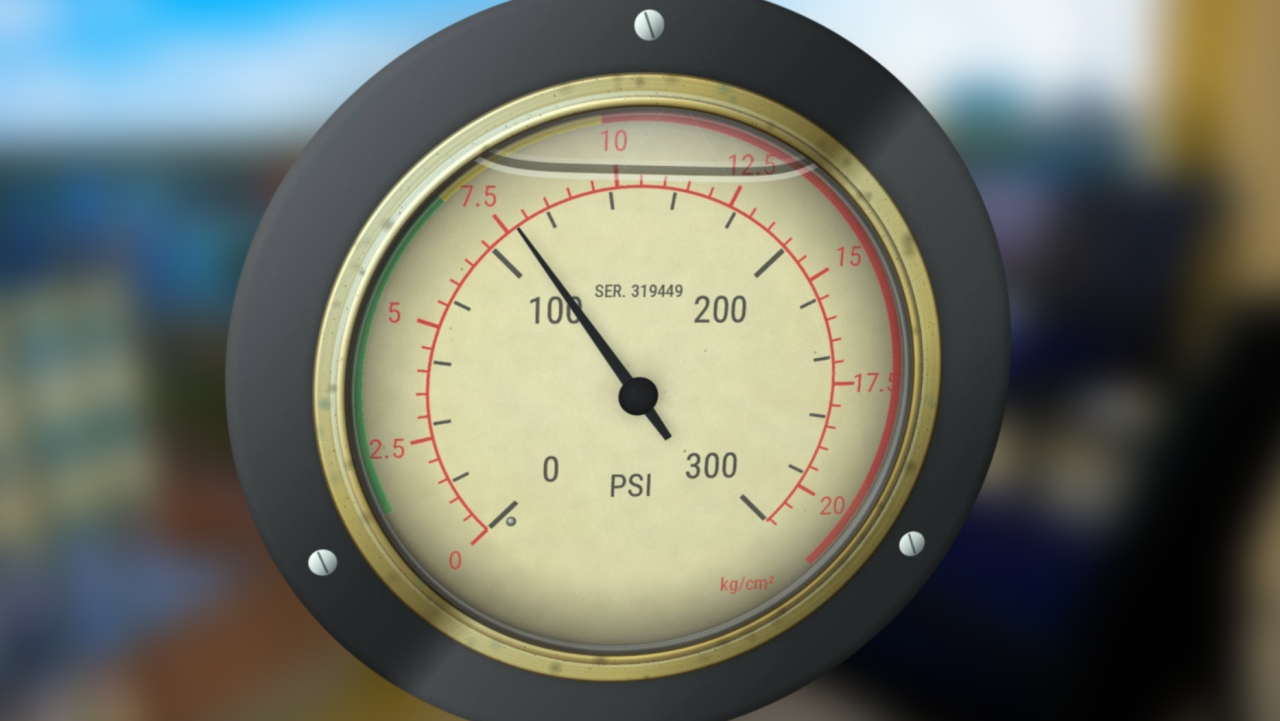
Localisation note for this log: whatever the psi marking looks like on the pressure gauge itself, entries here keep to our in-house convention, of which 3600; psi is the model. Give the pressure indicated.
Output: 110; psi
